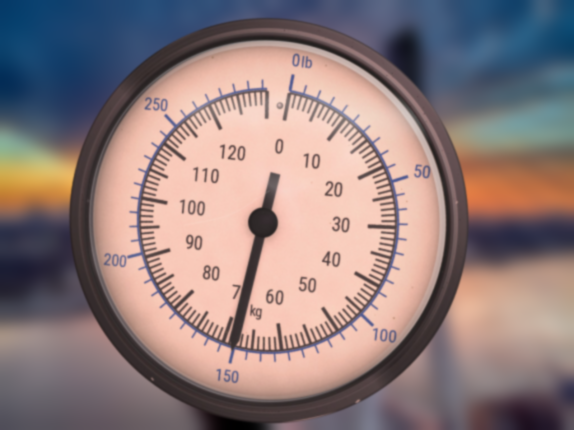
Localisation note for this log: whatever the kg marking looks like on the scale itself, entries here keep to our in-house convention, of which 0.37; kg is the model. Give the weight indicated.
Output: 68; kg
